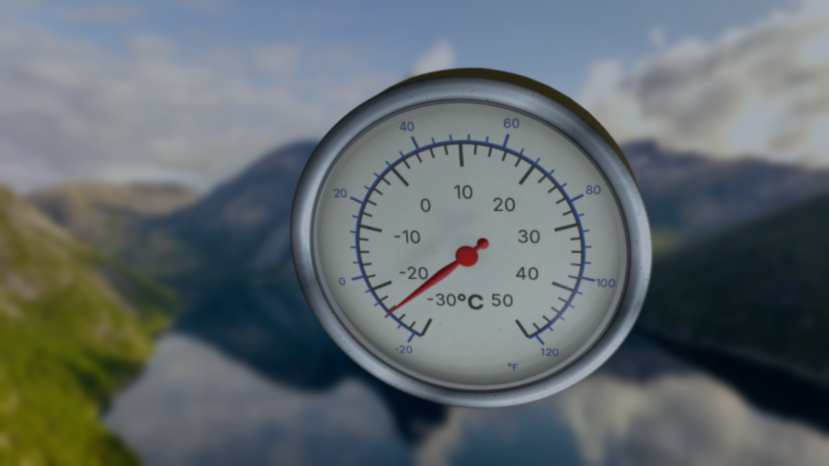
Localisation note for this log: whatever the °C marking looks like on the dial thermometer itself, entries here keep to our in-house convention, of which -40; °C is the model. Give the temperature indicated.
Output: -24; °C
